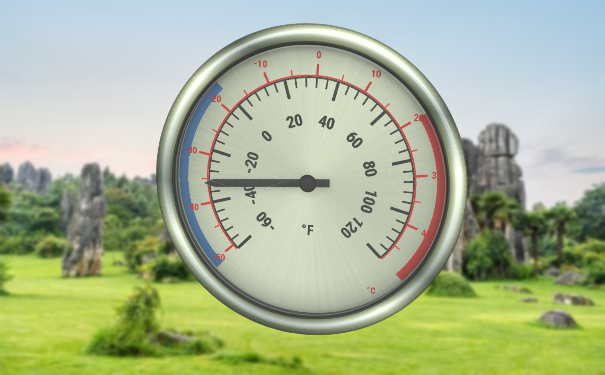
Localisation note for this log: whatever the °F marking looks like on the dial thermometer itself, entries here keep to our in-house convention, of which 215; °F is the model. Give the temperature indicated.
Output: -32; °F
